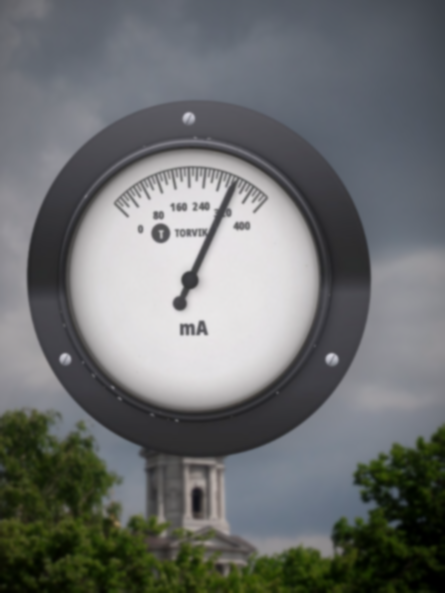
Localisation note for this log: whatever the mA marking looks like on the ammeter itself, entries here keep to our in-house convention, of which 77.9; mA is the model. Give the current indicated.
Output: 320; mA
